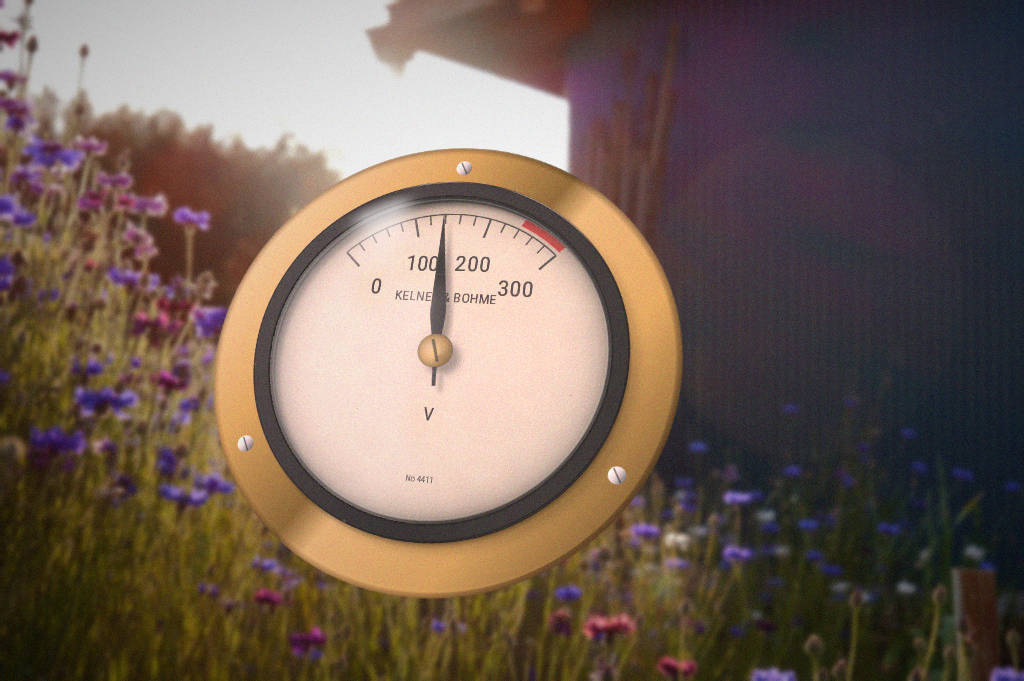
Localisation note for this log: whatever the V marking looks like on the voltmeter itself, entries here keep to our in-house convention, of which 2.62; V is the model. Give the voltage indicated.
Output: 140; V
